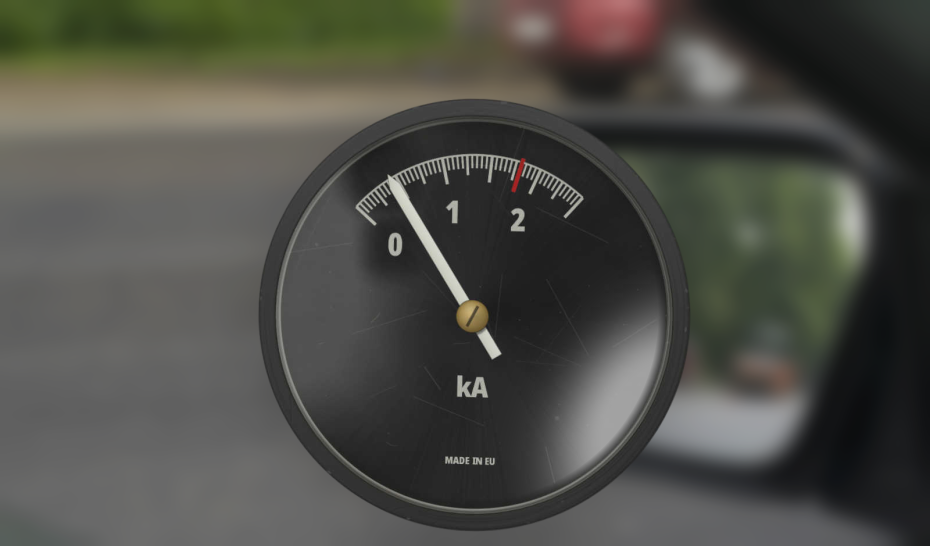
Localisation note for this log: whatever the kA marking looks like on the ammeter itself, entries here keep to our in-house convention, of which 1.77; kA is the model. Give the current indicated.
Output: 0.45; kA
